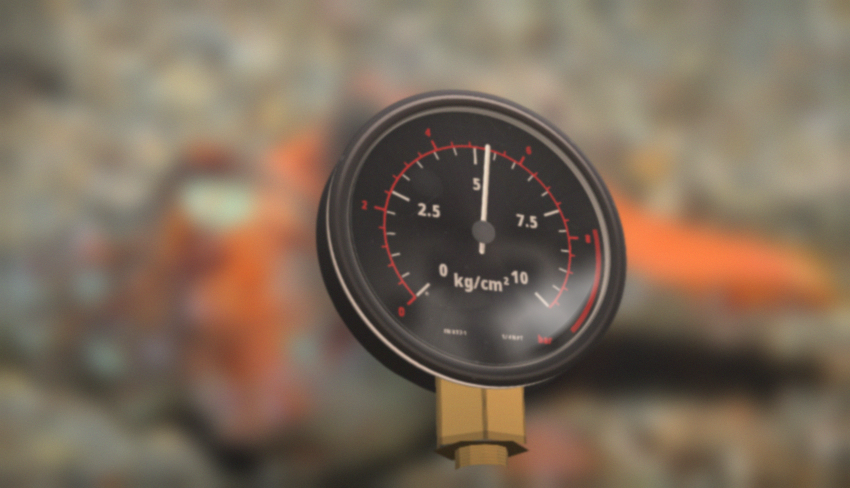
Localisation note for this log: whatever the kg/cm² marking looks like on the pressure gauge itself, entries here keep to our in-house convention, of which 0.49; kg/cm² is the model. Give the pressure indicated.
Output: 5.25; kg/cm²
